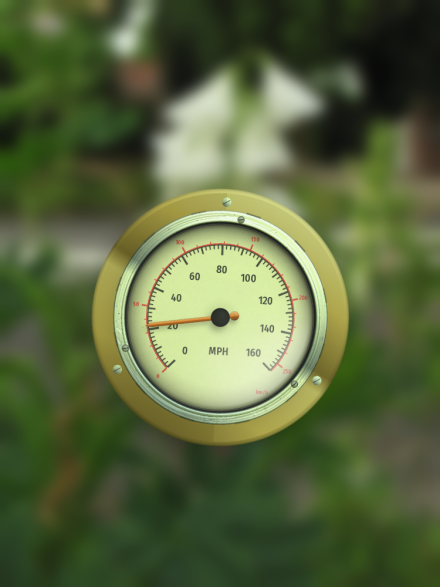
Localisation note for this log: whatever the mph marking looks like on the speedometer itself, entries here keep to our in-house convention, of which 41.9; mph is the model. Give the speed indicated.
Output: 22; mph
